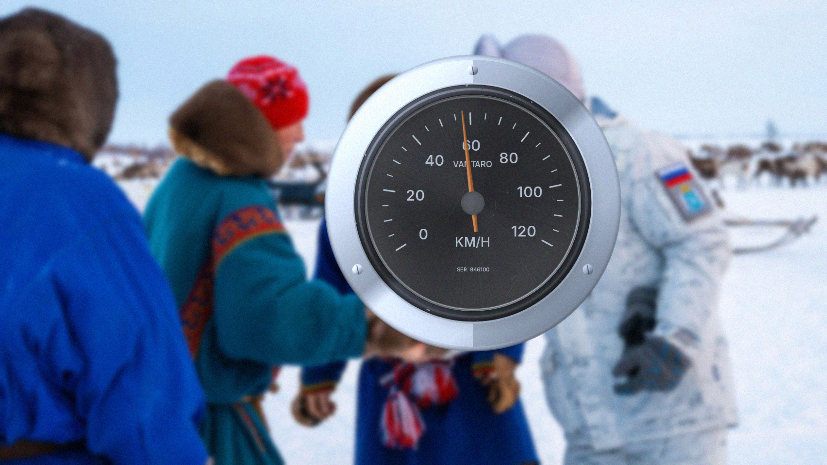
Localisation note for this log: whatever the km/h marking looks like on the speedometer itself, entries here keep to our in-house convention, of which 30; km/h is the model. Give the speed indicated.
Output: 57.5; km/h
